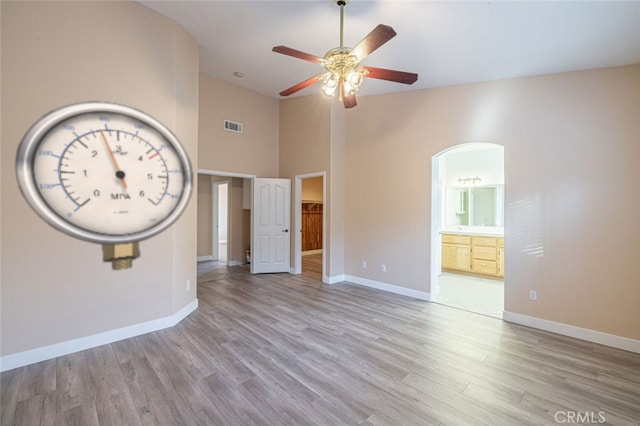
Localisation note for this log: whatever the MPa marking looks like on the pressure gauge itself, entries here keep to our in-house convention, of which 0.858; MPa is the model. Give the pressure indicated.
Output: 2.6; MPa
